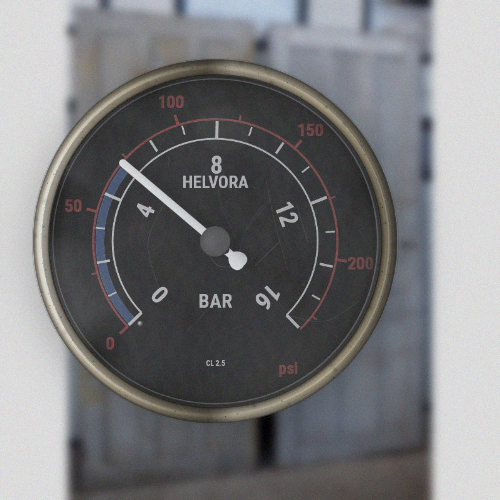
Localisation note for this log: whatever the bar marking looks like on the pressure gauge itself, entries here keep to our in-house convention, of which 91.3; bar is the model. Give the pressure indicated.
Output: 5; bar
